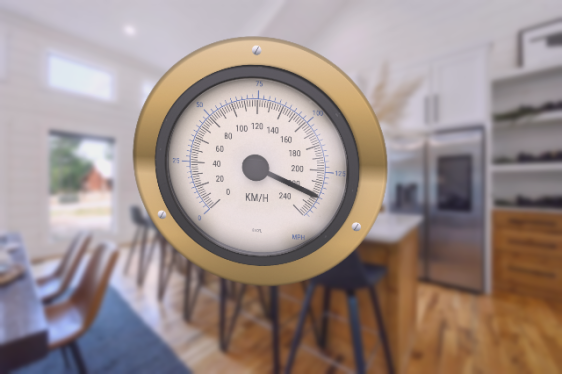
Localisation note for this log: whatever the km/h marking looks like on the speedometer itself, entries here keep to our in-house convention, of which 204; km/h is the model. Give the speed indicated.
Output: 220; km/h
